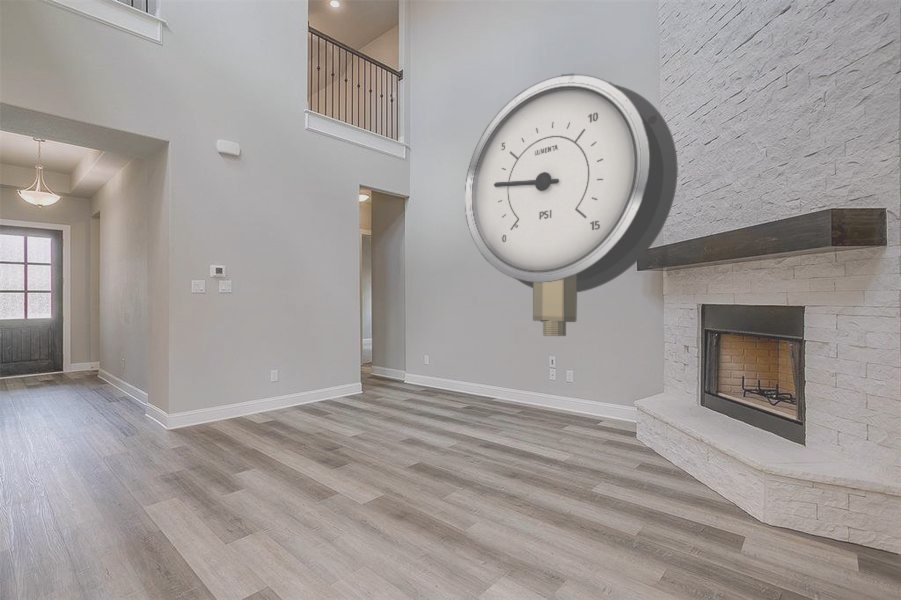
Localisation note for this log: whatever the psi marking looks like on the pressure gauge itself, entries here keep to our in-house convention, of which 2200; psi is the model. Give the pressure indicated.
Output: 3; psi
